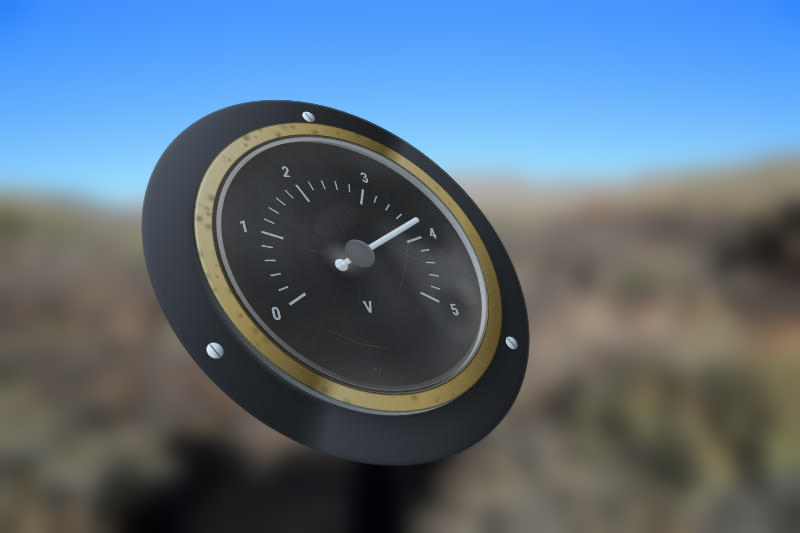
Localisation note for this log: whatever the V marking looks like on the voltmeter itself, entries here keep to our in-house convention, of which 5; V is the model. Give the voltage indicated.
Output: 3.8; V
